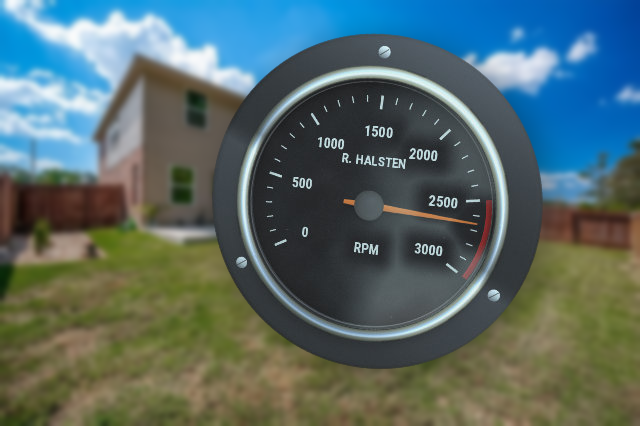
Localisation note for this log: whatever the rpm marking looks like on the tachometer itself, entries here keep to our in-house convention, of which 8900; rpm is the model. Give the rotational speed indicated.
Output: 2650; rpm
